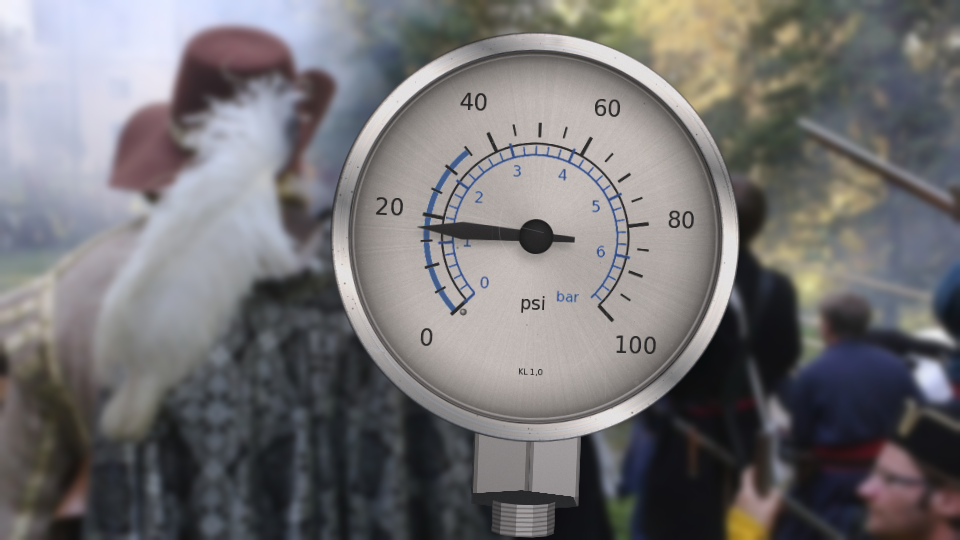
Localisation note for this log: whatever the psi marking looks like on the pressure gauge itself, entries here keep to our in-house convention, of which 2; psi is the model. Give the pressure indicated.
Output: 17.5; psi
